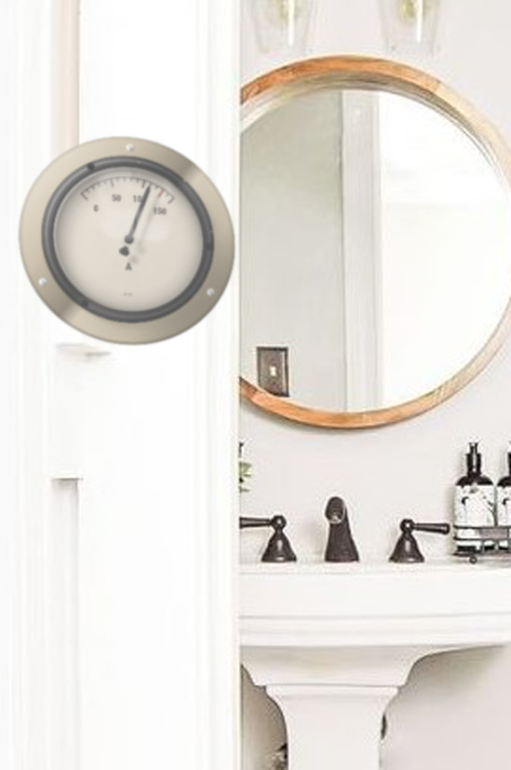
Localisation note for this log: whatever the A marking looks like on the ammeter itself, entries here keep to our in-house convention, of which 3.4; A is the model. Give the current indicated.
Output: 110; A
